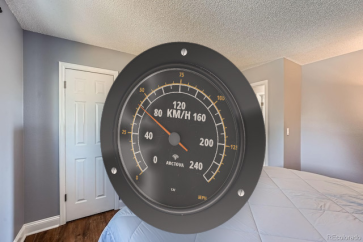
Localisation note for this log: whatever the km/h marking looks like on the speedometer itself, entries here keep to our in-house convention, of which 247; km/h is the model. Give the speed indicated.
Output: 70; km/h
